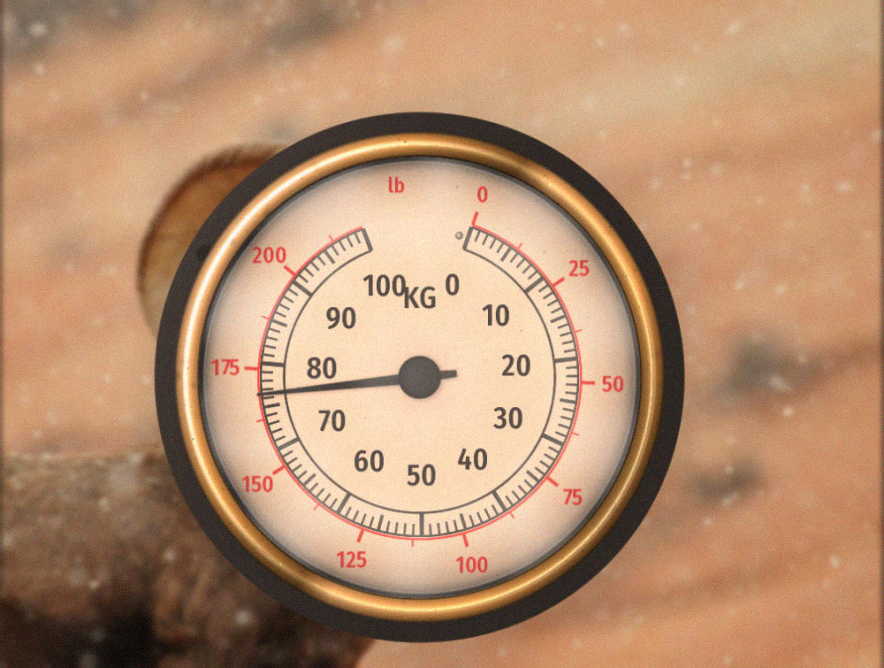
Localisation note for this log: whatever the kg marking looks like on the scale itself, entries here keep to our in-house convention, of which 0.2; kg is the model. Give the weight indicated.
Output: 76.5; kg
